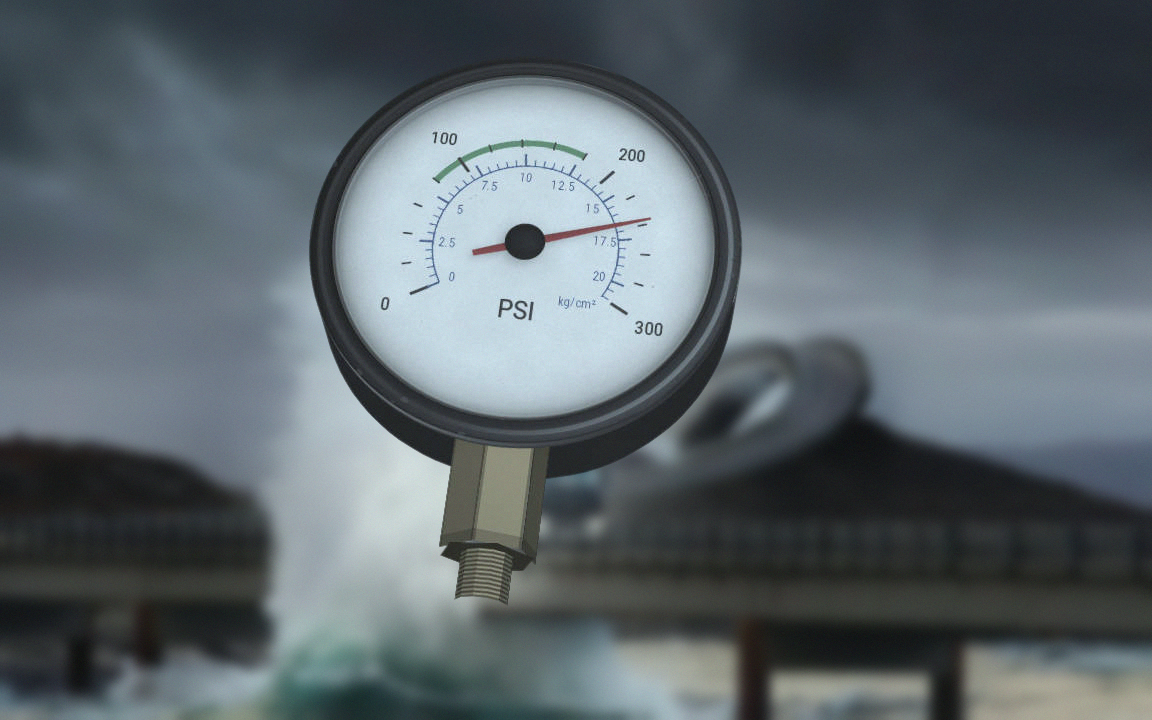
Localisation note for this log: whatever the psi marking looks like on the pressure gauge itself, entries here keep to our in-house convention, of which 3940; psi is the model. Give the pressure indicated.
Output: 240; psi
